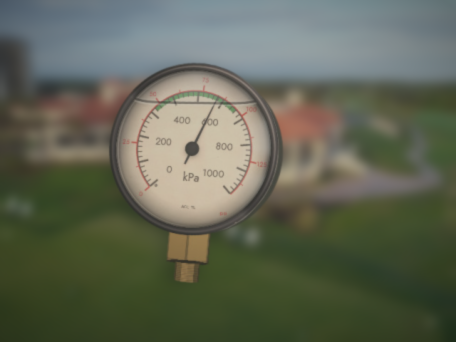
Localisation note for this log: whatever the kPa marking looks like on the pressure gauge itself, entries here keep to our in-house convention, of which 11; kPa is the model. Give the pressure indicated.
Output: 580; kPa
